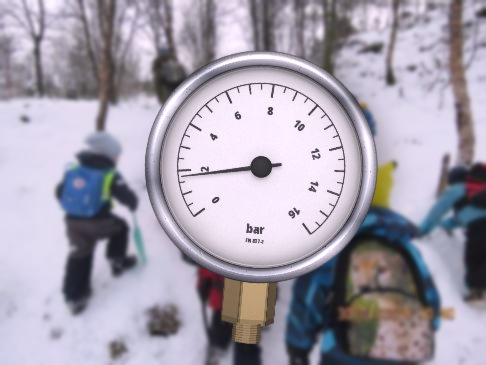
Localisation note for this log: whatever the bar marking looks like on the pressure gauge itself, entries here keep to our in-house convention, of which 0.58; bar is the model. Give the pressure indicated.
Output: 1.75; bar
